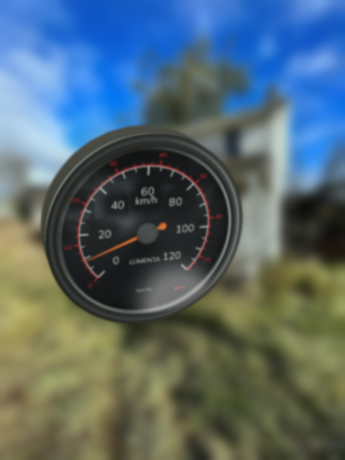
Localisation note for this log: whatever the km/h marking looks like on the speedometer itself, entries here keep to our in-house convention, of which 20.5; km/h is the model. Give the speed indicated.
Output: 10; km/h
